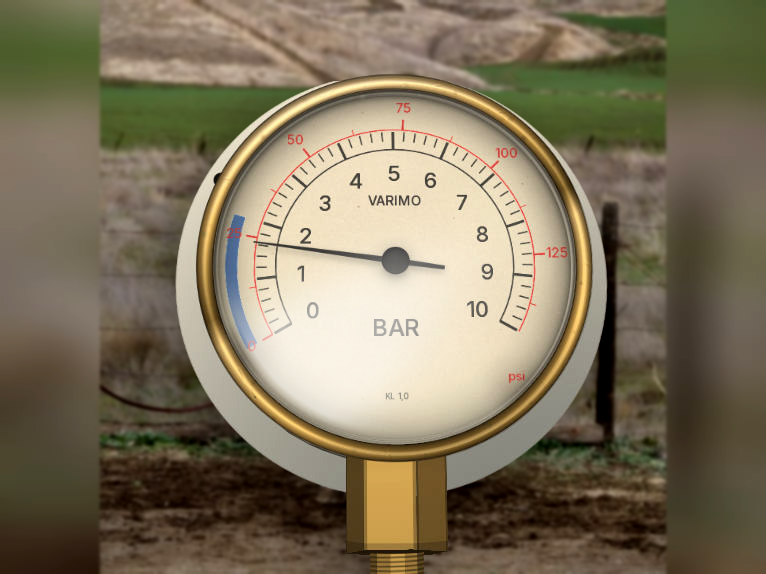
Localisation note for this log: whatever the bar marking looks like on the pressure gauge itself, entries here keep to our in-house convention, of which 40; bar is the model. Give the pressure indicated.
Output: 1.6; bar
